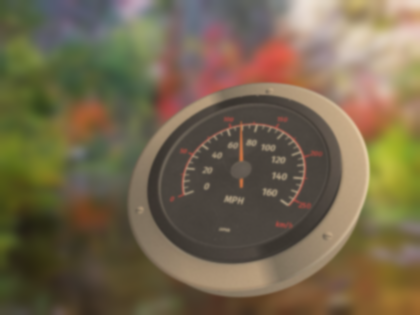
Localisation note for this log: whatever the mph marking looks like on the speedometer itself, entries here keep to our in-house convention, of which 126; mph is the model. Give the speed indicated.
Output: 70; mph
